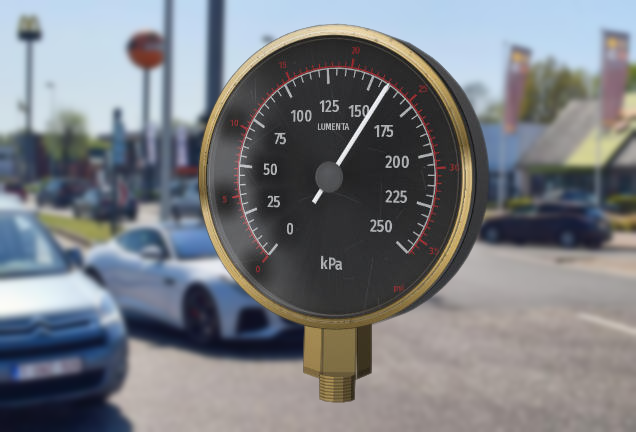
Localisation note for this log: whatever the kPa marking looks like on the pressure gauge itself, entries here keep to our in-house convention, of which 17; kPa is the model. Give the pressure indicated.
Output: 160; kPa
